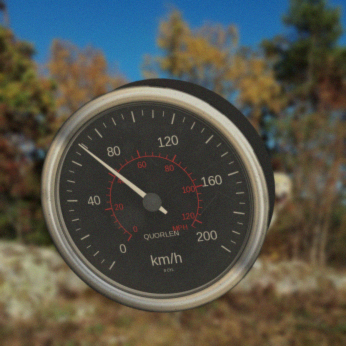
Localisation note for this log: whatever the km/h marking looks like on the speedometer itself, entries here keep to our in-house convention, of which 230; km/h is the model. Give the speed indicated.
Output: 70; km/h
